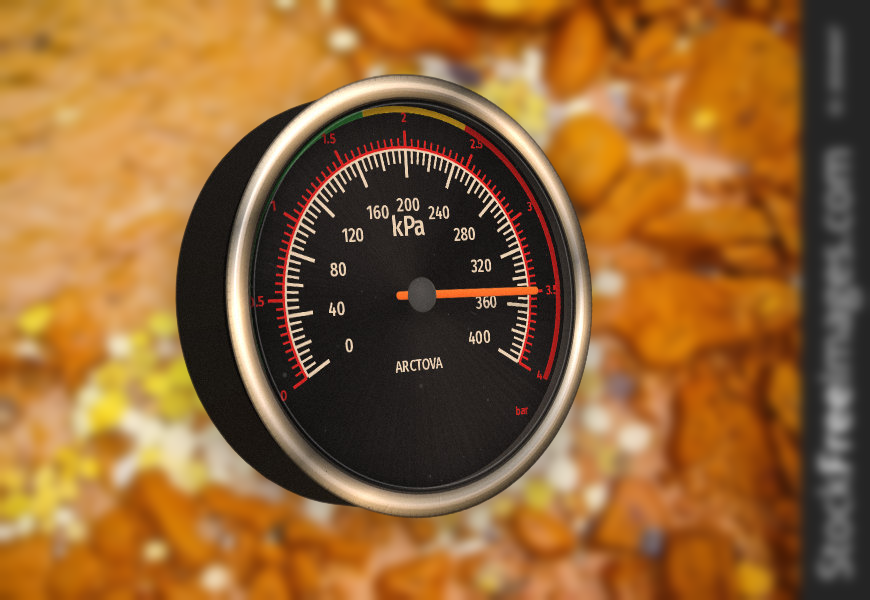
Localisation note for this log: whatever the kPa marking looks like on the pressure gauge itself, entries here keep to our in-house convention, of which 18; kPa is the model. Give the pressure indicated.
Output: 350; kPa
